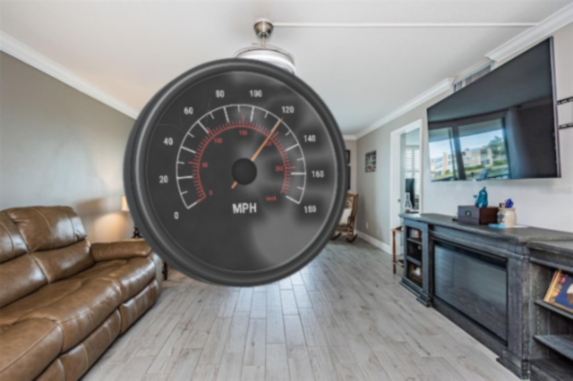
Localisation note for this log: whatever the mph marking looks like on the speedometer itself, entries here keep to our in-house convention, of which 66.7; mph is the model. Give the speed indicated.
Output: 120; mph
